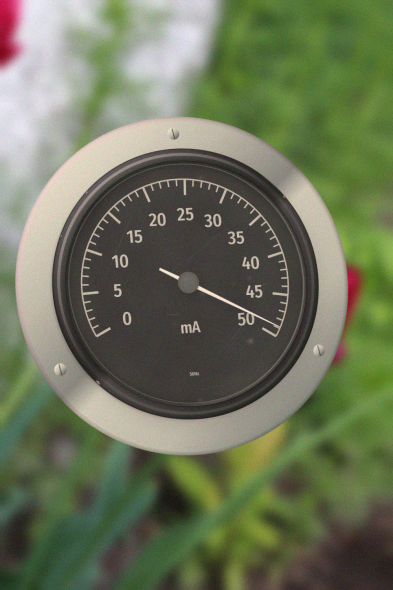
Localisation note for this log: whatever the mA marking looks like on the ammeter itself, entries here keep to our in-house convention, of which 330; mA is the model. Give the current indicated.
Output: 49; mA
